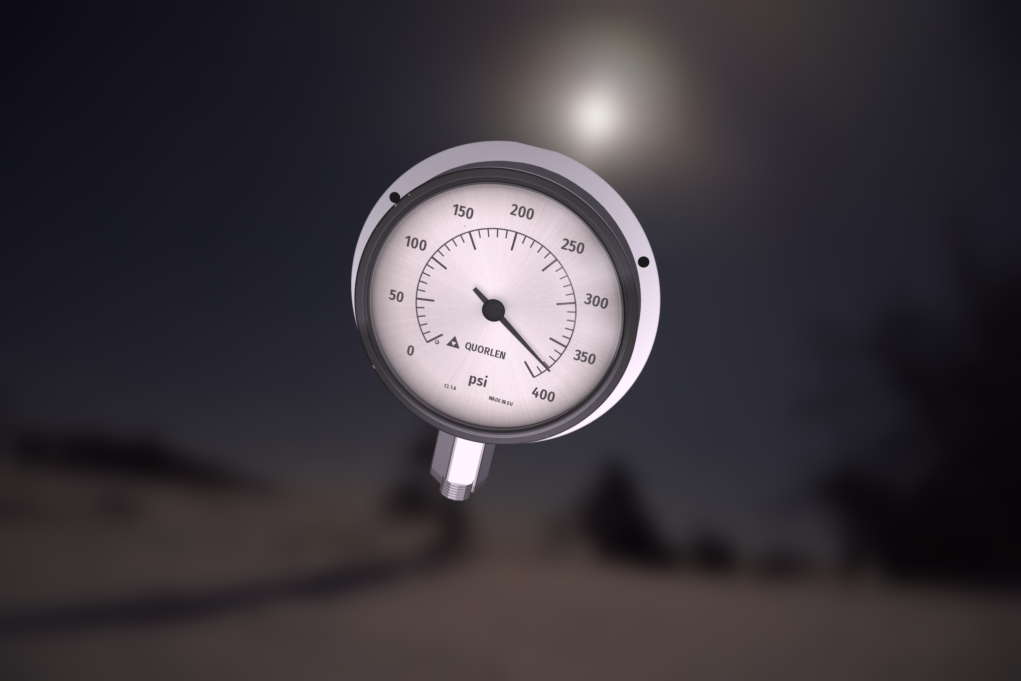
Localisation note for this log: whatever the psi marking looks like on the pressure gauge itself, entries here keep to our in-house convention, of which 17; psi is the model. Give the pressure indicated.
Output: 380; psi
